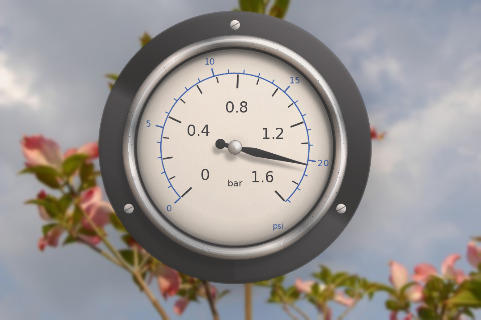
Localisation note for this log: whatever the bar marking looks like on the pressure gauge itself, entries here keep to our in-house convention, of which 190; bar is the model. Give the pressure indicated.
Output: 1.4; bar
